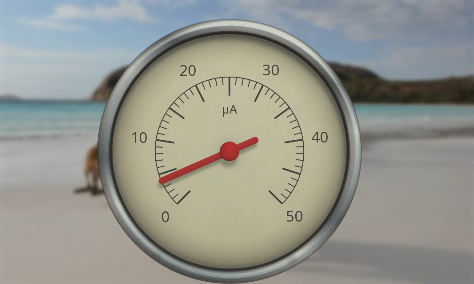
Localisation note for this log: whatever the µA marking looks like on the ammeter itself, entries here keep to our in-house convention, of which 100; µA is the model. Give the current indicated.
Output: 4; µA
